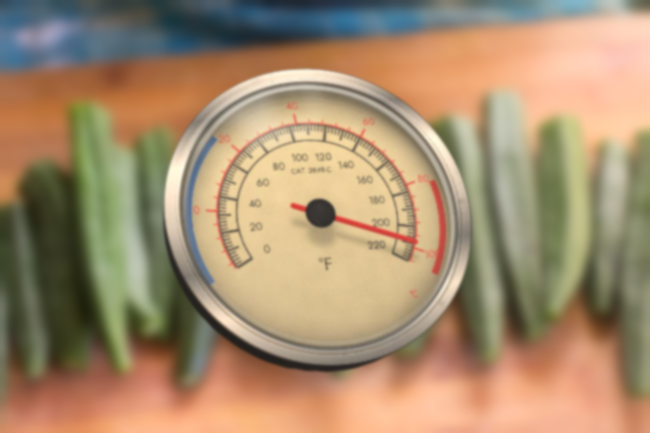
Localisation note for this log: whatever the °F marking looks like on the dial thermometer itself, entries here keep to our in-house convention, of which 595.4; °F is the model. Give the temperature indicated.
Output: 210; °F
